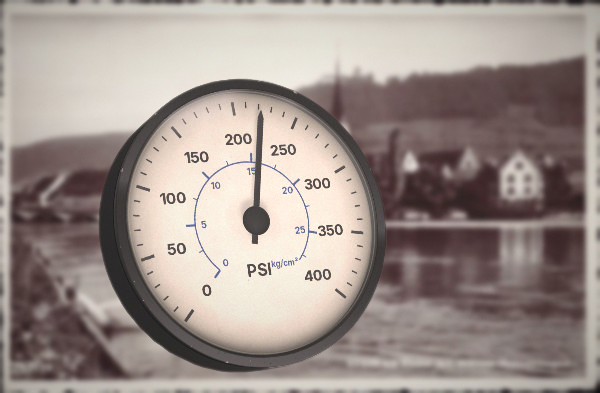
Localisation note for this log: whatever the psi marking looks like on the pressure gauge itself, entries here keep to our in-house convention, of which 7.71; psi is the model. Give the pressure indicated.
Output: 220; psi
